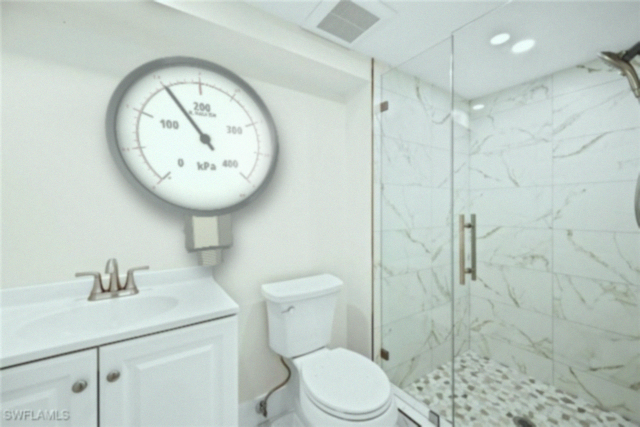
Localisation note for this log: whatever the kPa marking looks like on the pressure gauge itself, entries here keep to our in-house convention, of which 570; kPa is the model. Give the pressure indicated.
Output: 150; kPa
